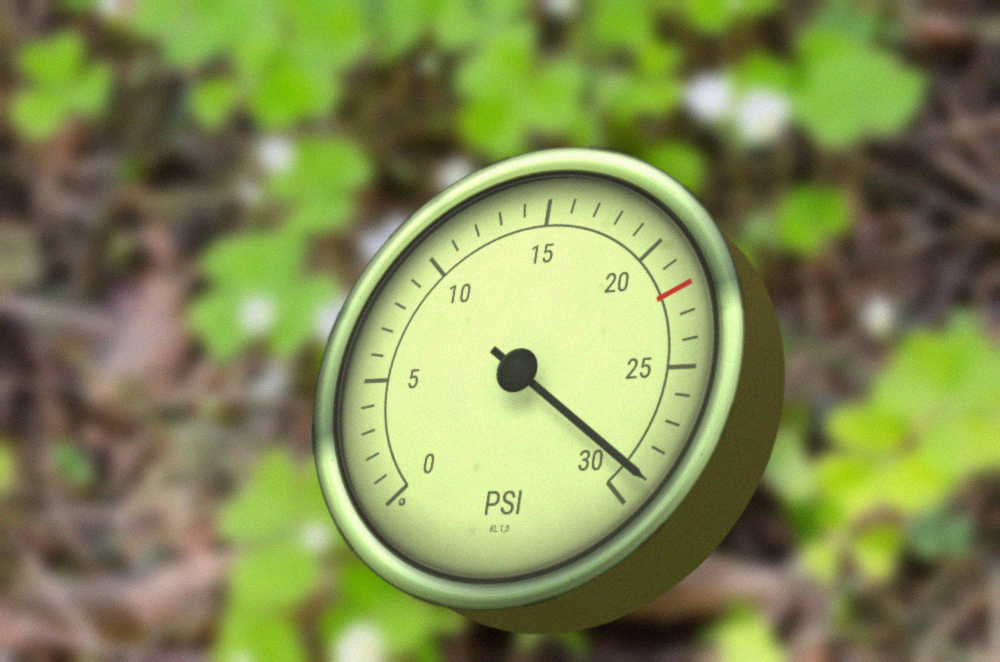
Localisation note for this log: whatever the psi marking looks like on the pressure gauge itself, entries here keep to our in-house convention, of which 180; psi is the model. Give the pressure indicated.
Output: 29; psi
